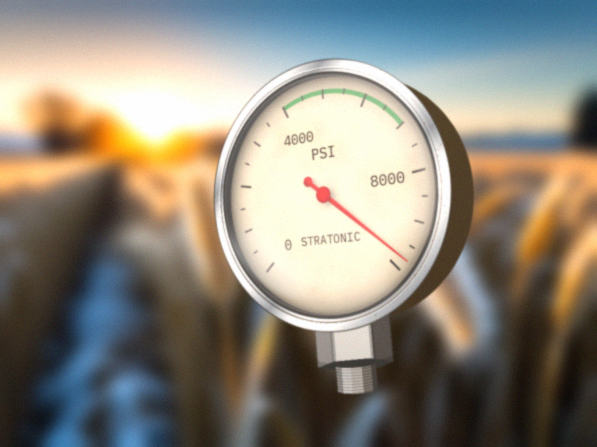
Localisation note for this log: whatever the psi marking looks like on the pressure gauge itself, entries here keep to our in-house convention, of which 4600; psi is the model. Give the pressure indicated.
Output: 9750; psi
